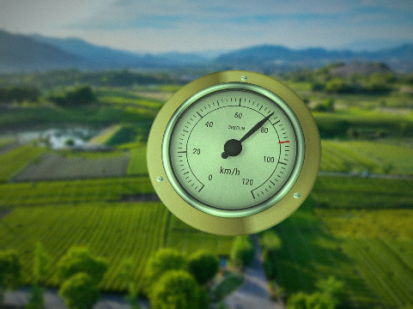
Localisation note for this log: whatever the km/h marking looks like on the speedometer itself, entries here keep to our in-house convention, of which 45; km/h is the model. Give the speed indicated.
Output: 76; km/h
